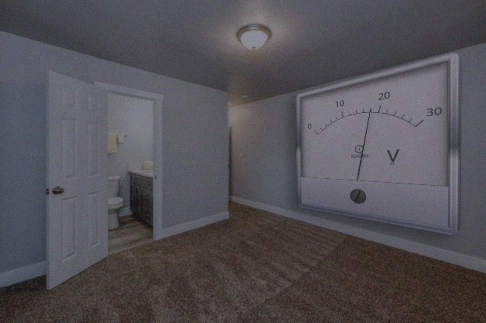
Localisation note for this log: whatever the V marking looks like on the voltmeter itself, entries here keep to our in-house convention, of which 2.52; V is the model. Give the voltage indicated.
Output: 18; V
